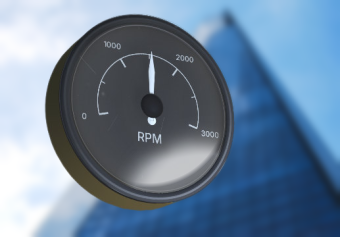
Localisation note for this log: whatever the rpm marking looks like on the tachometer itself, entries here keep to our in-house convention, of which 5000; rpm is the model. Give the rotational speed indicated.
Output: 1500; rpm
